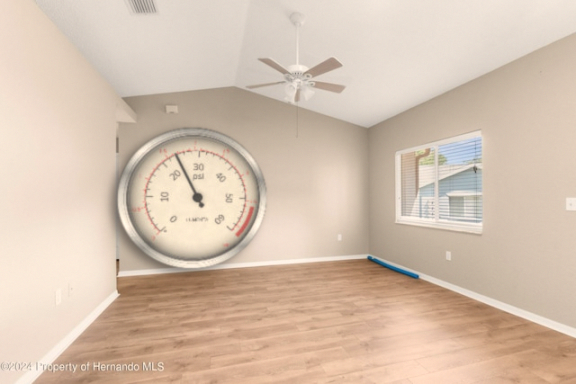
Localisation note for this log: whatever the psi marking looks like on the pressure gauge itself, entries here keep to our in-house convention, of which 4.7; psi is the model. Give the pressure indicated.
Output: 24; psi
